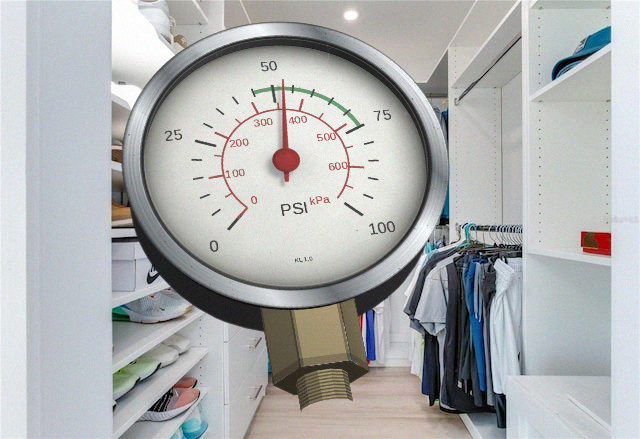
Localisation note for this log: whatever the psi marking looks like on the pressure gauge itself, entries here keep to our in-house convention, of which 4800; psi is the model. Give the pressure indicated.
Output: 52.5; psi
